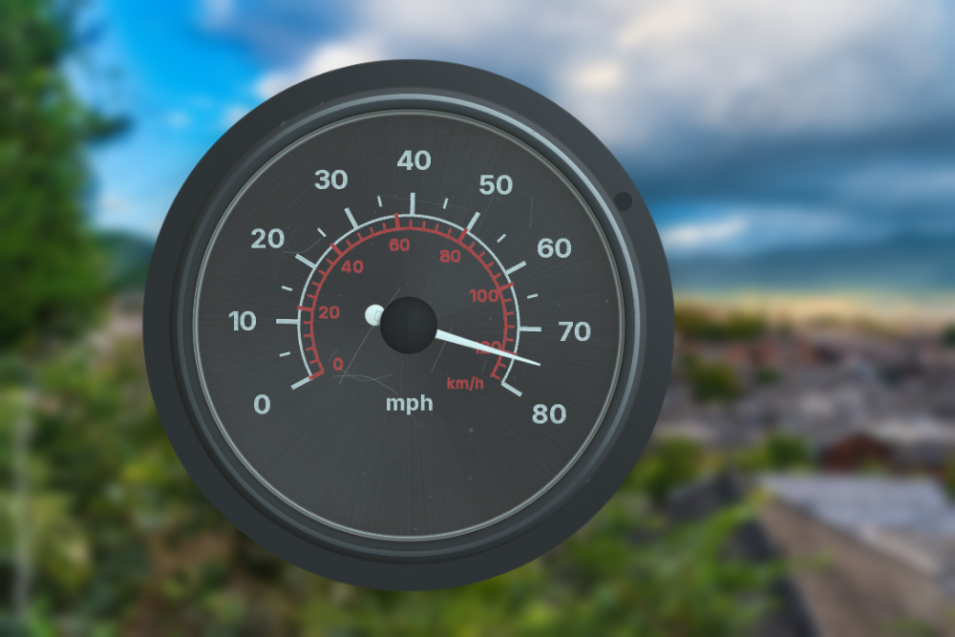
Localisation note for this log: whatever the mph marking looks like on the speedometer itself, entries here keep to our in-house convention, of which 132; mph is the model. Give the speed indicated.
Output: 75; mph
